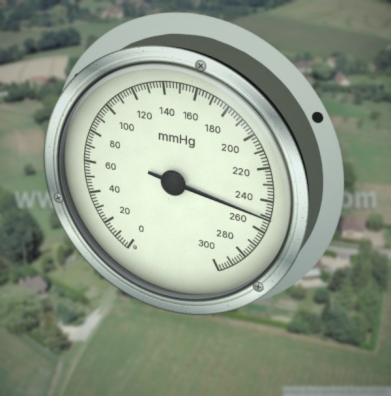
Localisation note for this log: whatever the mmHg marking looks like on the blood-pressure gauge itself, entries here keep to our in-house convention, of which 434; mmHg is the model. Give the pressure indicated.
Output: 250; mmHg
